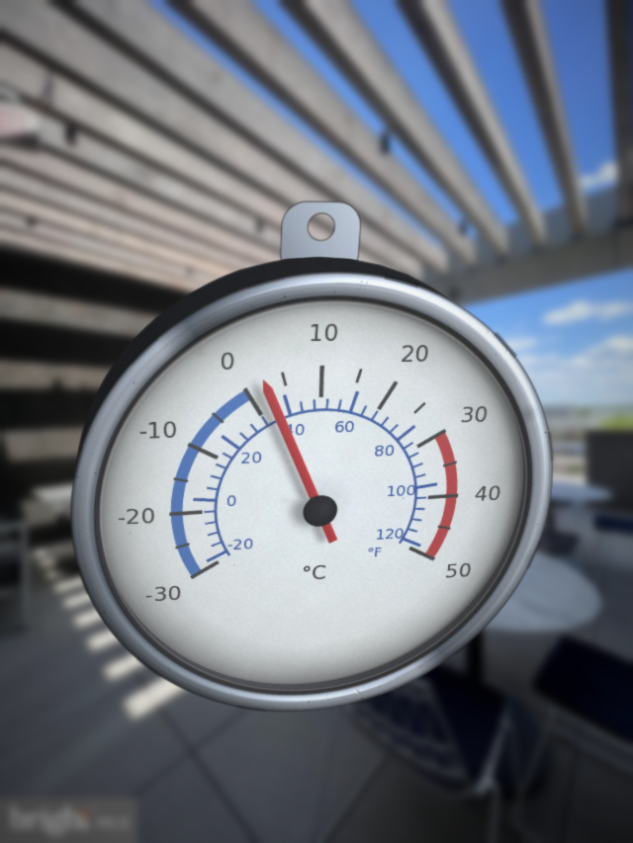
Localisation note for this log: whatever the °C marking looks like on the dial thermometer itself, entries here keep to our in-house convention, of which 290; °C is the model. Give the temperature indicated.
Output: 2.5; °C
